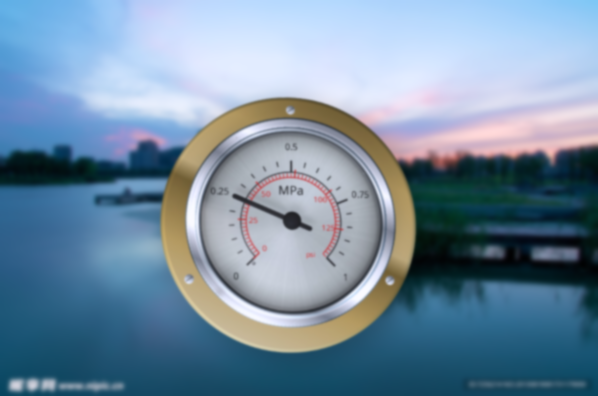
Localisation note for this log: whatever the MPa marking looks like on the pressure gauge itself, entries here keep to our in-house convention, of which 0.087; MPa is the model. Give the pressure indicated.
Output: 0.25; MPa
